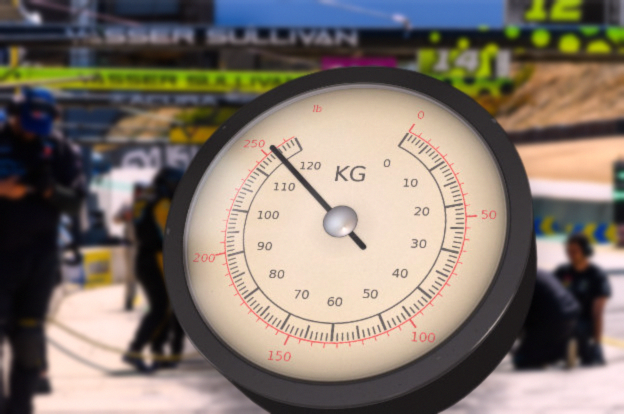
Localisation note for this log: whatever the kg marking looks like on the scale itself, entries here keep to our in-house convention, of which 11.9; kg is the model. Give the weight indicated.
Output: 115; kg
